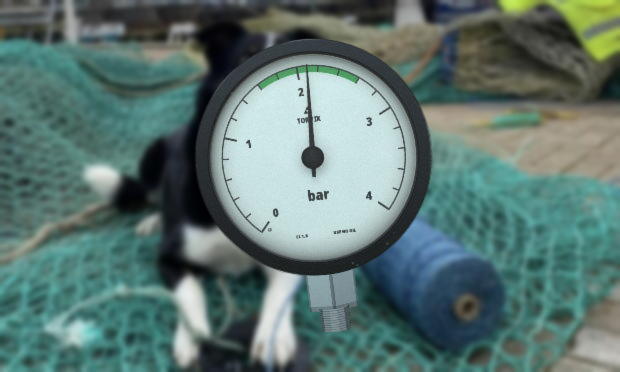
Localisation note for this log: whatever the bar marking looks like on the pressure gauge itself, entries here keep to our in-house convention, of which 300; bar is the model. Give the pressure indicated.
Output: 2.1; bar
